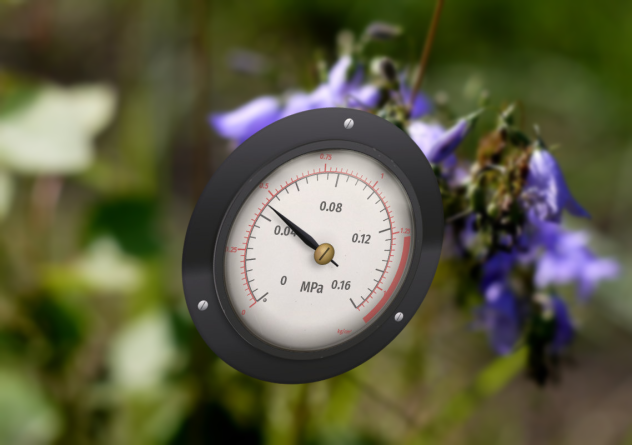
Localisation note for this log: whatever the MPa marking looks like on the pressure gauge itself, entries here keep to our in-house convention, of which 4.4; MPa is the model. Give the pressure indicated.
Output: 0.045; MPa
